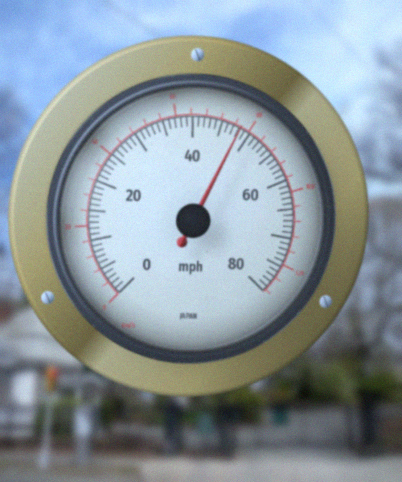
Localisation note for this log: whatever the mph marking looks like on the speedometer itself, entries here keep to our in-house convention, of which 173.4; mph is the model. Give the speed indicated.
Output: 48; mph
